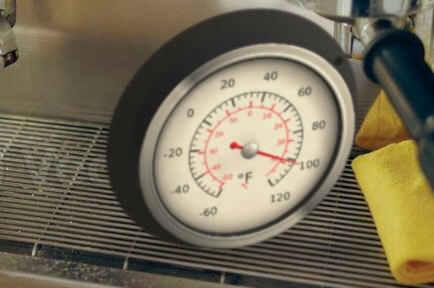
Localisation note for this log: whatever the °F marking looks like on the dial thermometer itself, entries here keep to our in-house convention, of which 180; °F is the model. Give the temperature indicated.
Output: 100; °F
